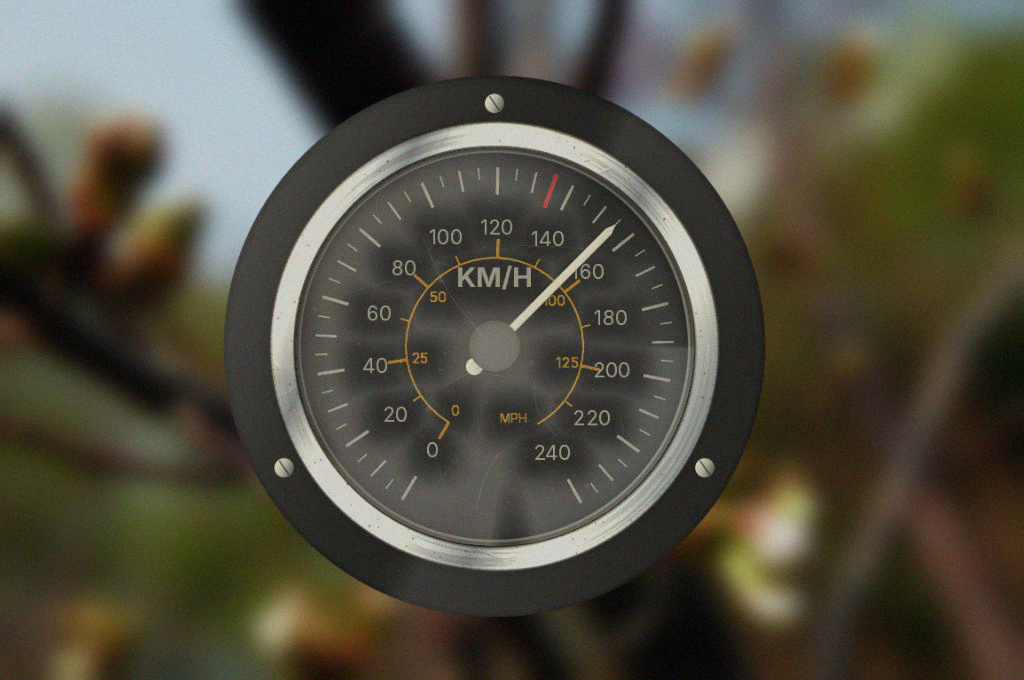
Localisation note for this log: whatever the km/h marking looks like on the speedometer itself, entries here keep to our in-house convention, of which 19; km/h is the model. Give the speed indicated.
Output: 155; km/h
